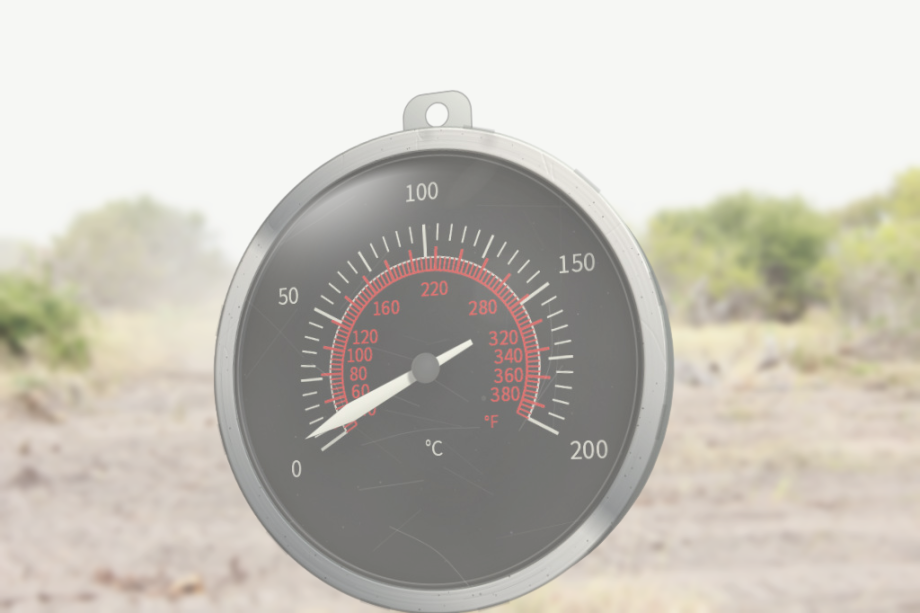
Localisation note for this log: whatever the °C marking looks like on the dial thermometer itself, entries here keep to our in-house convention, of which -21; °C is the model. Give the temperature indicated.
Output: 5; °C
